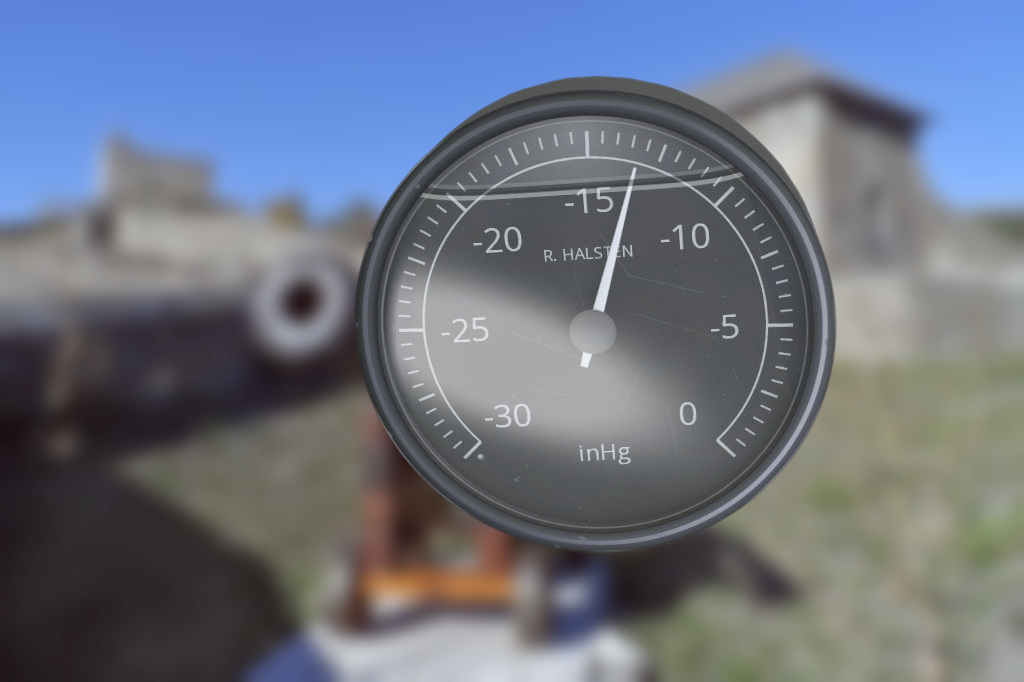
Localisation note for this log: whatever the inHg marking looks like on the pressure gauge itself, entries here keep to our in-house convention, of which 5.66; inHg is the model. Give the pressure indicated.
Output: -13.25; inHg
